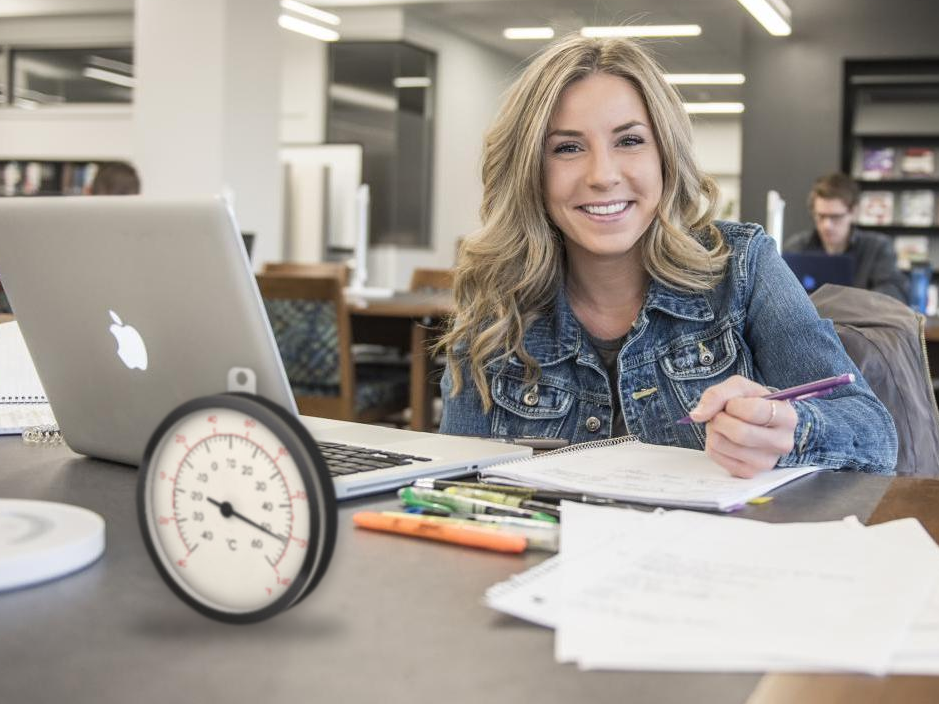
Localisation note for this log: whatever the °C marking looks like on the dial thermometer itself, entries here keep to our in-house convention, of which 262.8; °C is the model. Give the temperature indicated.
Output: 50; °C
